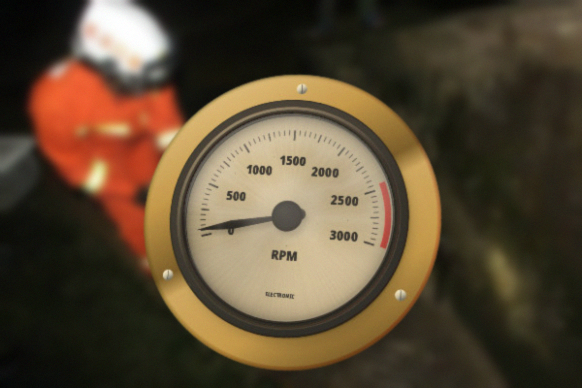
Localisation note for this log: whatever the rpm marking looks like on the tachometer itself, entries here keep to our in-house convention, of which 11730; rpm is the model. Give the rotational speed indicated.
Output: 50; rpm
